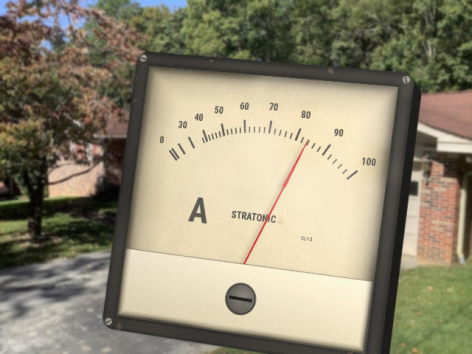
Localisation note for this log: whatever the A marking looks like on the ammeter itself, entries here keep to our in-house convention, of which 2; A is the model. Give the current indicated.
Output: 84; A
